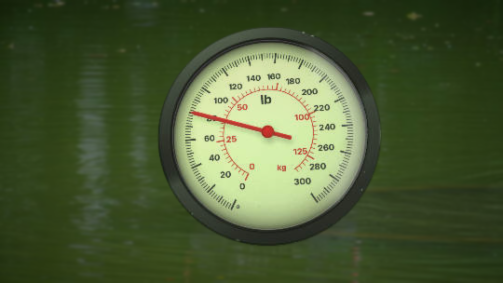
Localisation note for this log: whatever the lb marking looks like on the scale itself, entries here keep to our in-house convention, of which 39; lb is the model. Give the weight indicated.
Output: 80; lb
